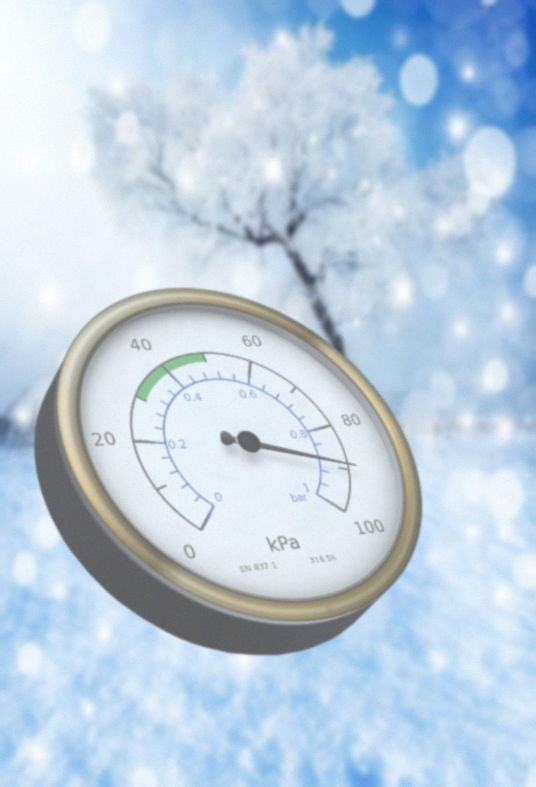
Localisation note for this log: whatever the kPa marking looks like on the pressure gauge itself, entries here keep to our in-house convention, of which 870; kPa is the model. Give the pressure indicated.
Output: 90; kPa
